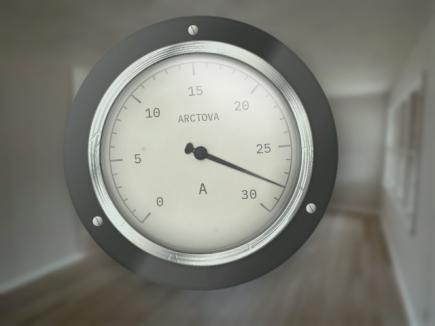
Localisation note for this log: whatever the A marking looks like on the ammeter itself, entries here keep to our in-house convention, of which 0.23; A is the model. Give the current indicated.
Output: 28; A
